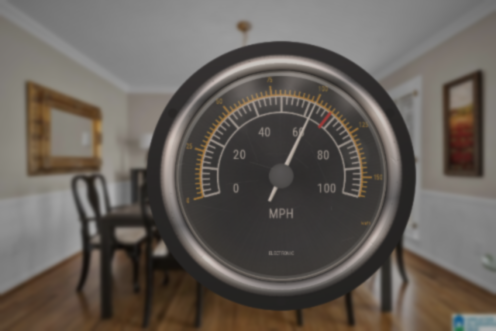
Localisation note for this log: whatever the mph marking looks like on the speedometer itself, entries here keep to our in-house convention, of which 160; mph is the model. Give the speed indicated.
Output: 62; mph
